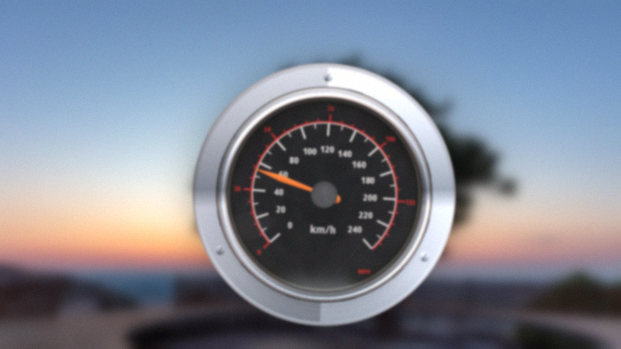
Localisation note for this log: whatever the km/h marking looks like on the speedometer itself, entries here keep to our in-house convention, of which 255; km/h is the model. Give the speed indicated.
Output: 55; km/h
